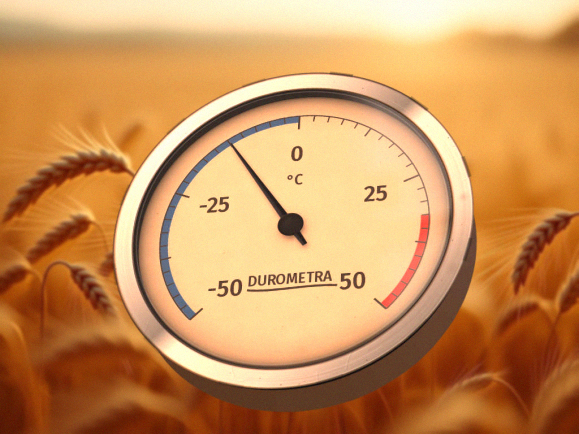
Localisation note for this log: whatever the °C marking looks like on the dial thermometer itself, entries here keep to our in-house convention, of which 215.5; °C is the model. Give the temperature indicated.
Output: -12.5; °C
